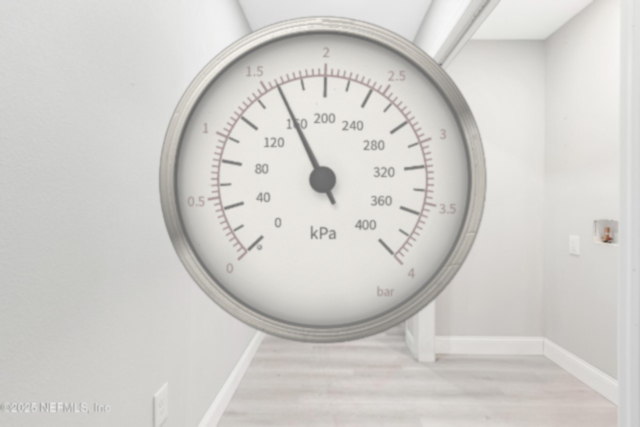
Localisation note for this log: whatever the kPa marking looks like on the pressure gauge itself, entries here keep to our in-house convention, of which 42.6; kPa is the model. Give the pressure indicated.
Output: 160; kPa
